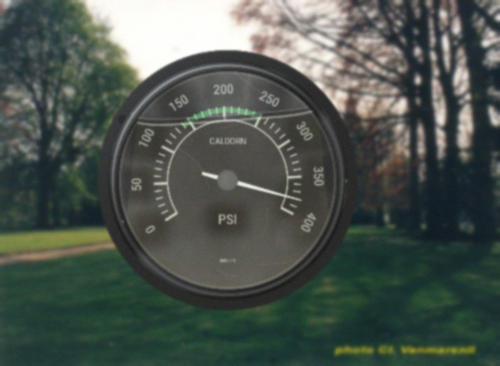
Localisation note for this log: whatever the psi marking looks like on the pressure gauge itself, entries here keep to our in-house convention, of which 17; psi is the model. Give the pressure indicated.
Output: 380; psi
